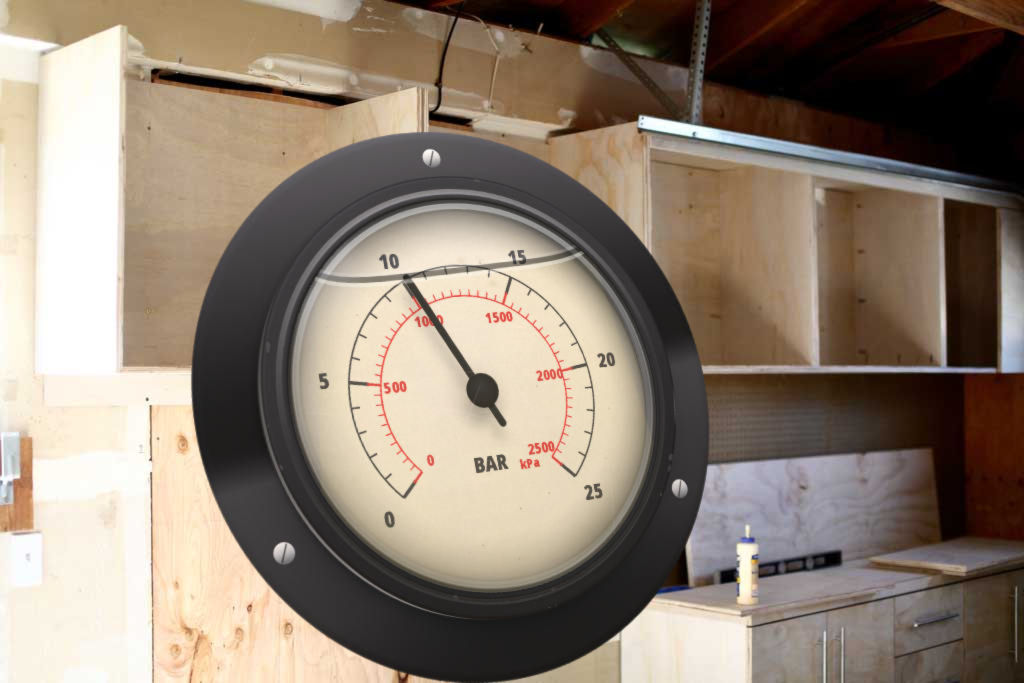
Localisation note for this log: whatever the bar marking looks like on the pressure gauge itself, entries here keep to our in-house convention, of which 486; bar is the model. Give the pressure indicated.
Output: 10; bar
